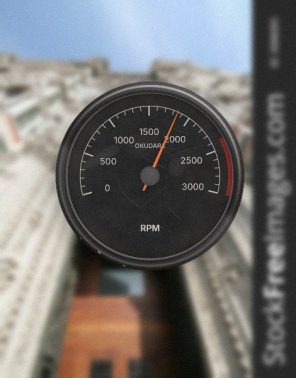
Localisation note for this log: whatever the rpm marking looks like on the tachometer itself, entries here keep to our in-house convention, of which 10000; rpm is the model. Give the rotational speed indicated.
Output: 1850; rpm
